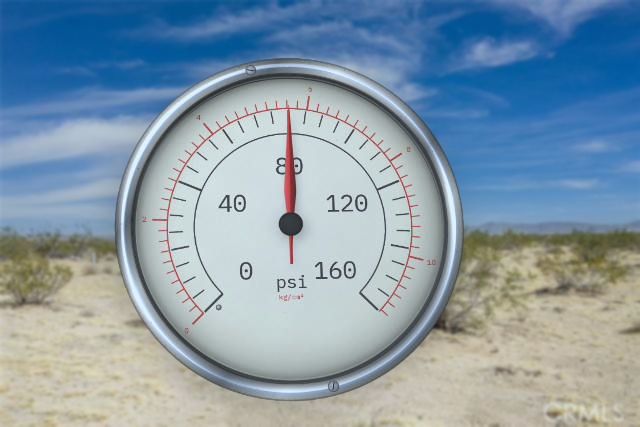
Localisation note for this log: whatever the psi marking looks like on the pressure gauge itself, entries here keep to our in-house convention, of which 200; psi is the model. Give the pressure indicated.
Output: 80; psi
